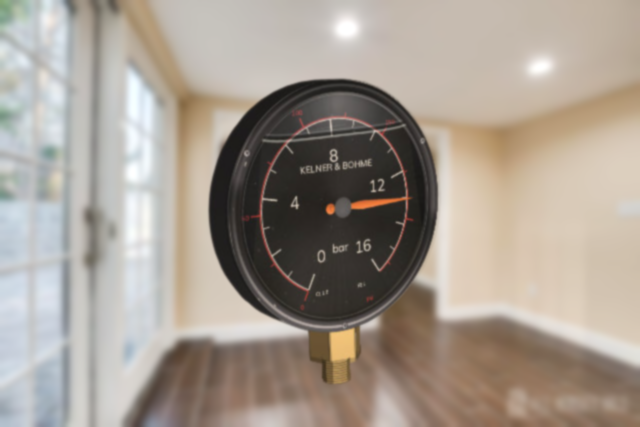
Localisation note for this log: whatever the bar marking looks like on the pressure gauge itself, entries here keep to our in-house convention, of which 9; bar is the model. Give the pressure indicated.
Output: 13; bar
